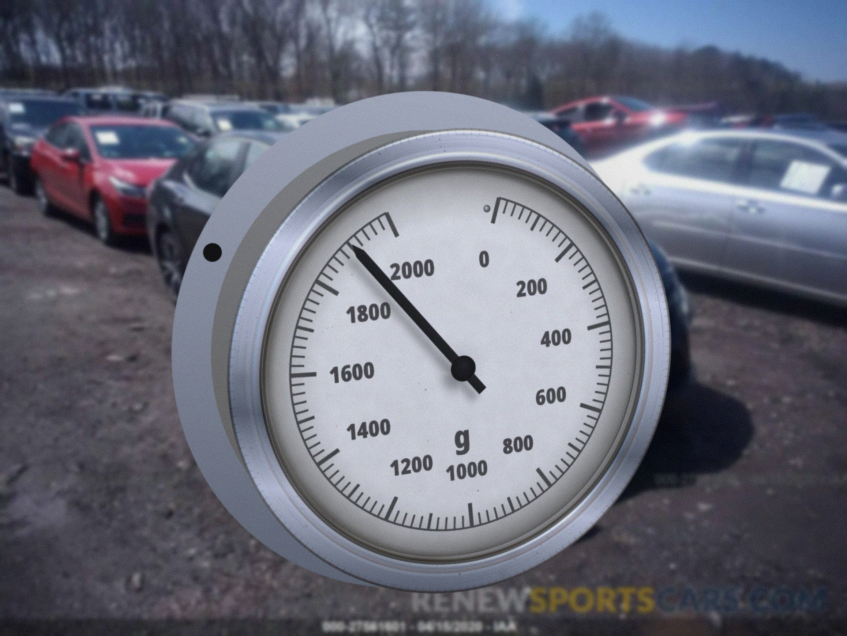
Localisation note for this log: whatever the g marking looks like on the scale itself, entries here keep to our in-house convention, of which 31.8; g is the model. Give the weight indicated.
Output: 1900; g
